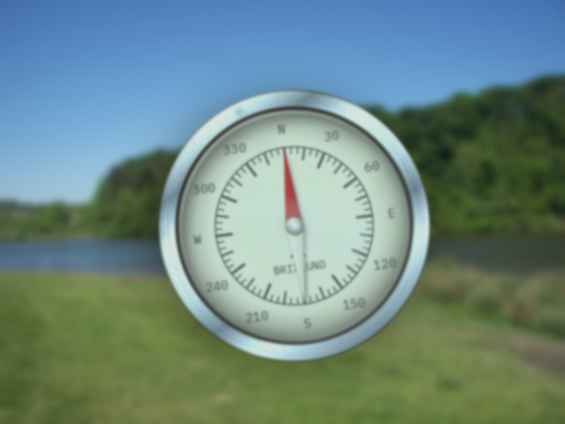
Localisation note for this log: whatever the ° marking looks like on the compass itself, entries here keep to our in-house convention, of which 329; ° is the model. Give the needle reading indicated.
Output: 0; °
